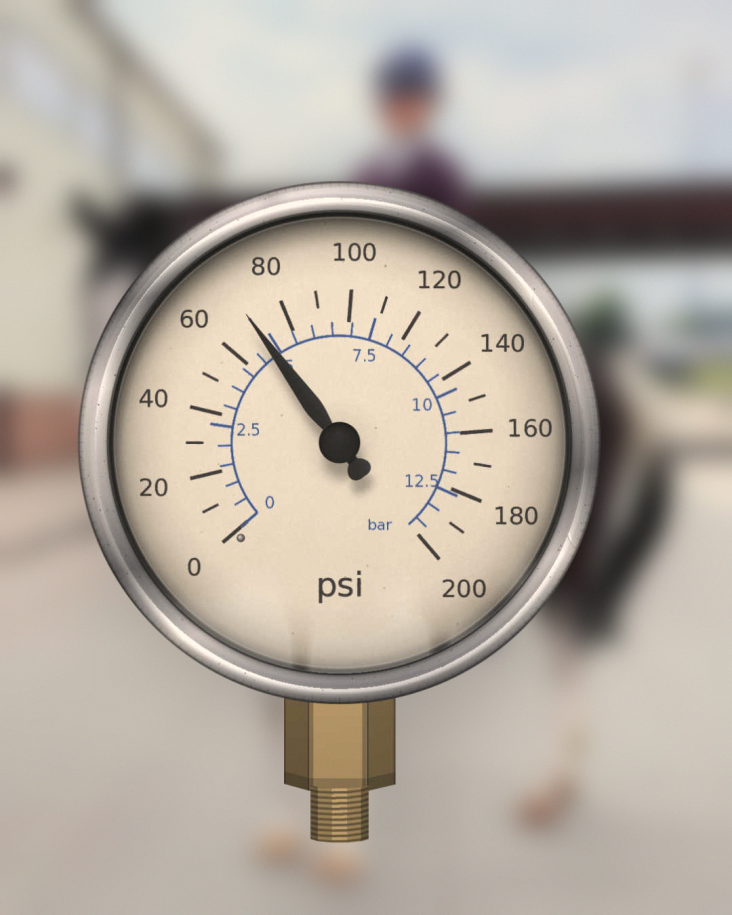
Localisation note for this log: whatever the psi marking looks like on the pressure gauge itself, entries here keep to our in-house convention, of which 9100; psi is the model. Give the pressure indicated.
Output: 70; psi
